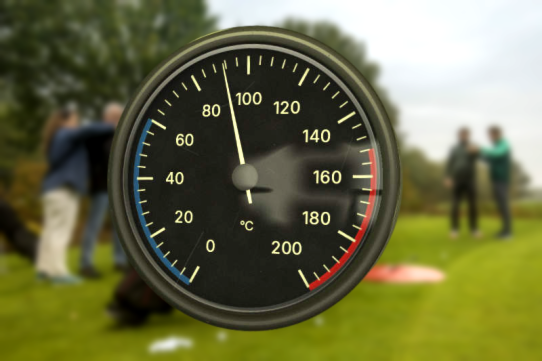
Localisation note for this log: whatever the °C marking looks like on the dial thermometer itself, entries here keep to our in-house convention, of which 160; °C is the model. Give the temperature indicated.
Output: 92; °C
